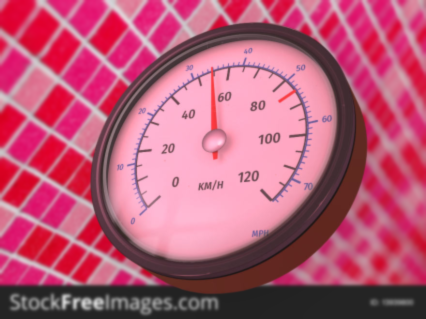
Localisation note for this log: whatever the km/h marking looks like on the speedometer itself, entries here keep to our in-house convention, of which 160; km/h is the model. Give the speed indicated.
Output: 55; km/h
